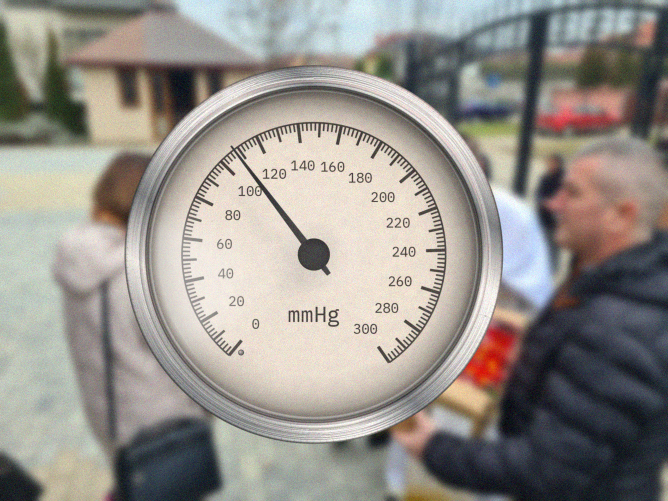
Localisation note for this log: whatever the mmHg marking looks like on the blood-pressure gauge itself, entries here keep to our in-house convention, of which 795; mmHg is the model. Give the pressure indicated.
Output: 108; mmHg
